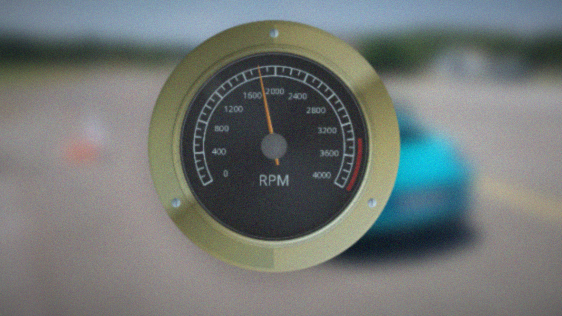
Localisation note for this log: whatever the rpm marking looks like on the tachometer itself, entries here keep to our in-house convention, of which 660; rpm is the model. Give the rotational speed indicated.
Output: 1800; rpm
